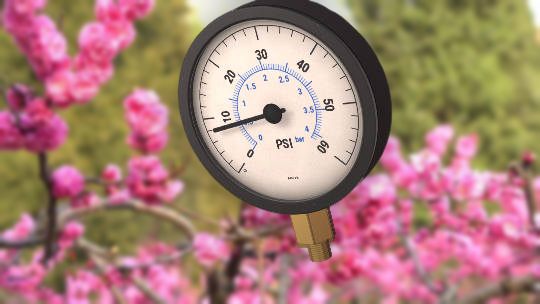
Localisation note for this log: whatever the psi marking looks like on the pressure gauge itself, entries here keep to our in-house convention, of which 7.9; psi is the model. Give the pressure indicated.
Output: 8; psi
